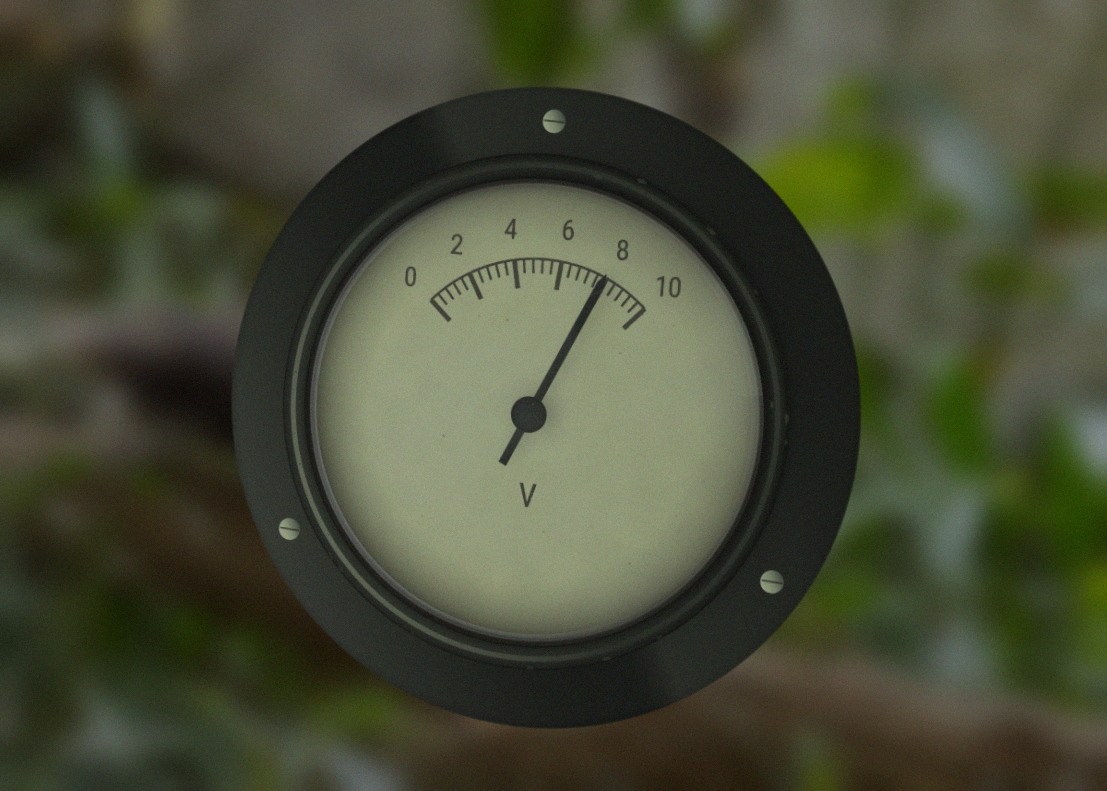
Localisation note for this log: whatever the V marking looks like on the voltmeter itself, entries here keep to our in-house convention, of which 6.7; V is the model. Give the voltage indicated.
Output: 8; V
